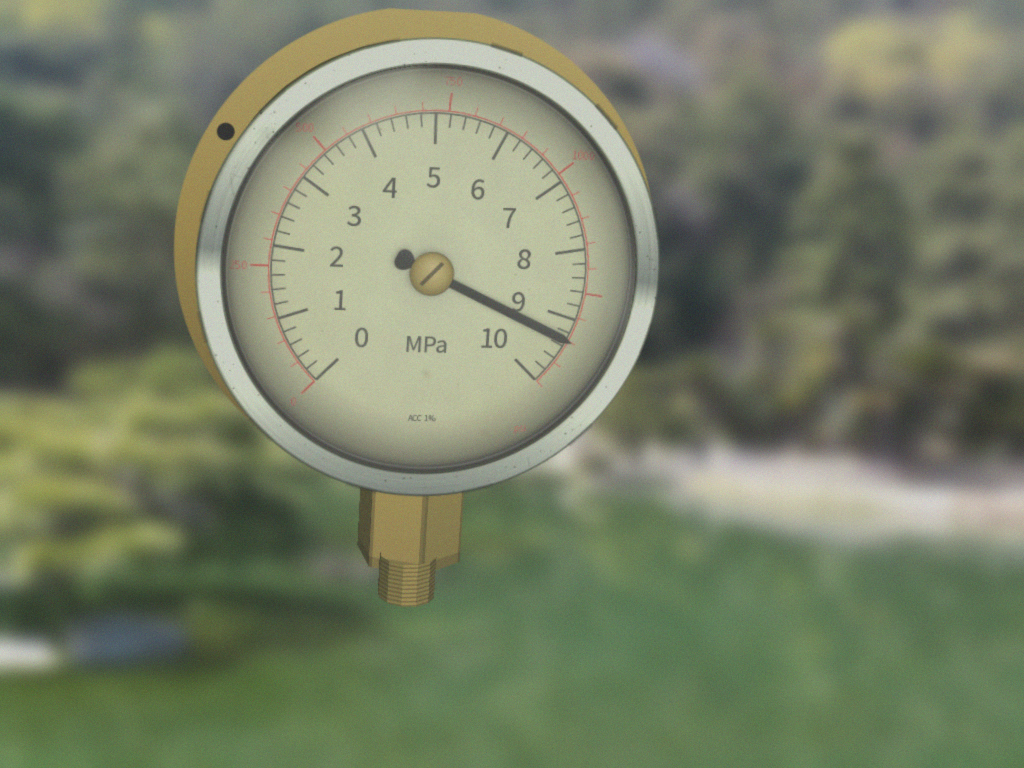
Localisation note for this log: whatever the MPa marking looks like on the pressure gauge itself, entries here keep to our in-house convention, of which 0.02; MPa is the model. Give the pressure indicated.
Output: 9.3; MPa
